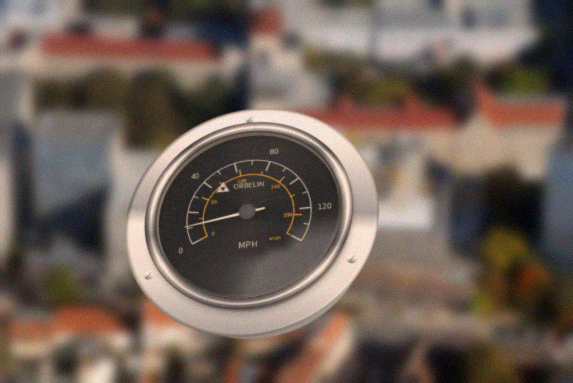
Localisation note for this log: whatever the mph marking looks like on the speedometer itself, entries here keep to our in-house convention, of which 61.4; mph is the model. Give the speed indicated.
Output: 10; mph
